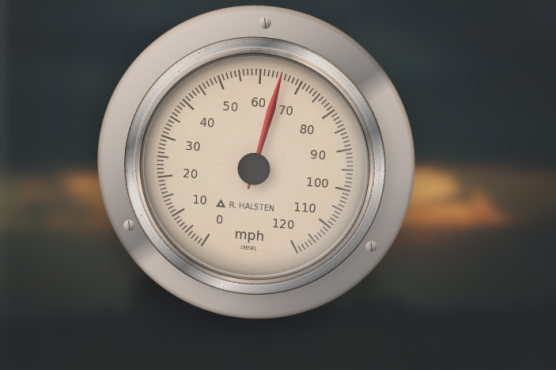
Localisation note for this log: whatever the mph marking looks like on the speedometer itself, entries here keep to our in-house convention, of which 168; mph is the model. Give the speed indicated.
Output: 65; mph
